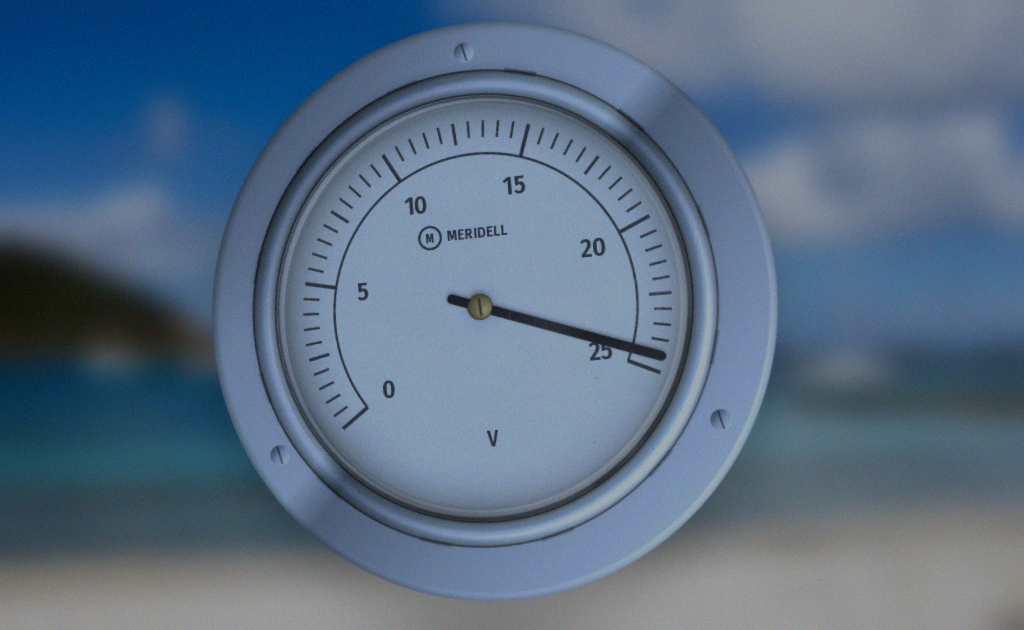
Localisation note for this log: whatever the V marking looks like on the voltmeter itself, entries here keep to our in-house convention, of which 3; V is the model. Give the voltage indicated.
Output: 24.5; V
